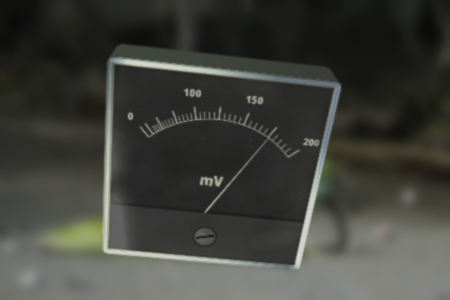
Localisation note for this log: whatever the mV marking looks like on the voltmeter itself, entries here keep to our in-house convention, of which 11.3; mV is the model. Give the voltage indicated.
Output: 175; mV
